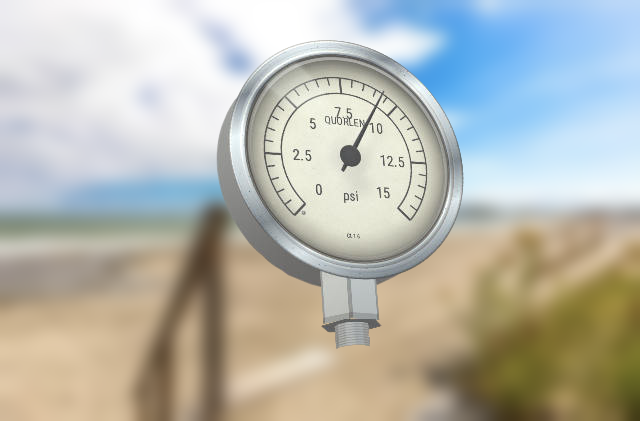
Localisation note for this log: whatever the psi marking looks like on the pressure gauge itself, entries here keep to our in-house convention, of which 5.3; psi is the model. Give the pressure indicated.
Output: 9.25; psi
